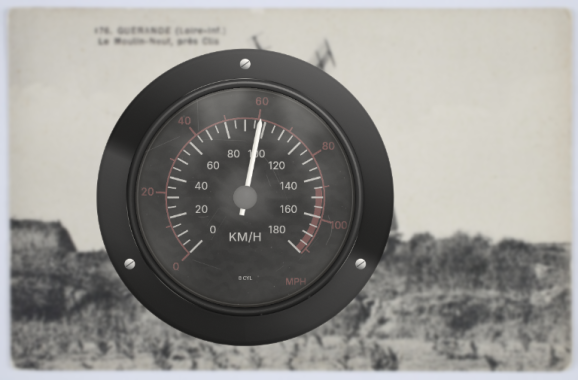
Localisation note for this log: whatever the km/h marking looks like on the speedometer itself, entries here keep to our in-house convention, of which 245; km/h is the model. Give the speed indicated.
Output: 97.5; km/h
